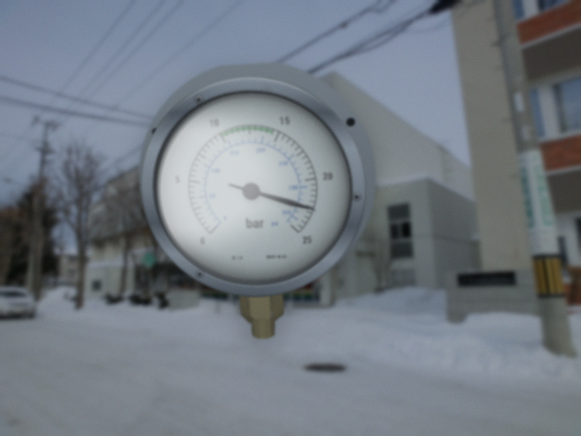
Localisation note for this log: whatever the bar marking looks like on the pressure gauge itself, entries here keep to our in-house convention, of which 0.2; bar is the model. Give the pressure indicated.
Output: 22.5; bar
